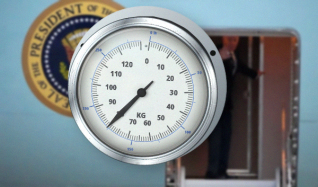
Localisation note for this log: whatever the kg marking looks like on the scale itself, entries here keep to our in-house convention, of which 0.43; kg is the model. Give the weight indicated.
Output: 80; kg
